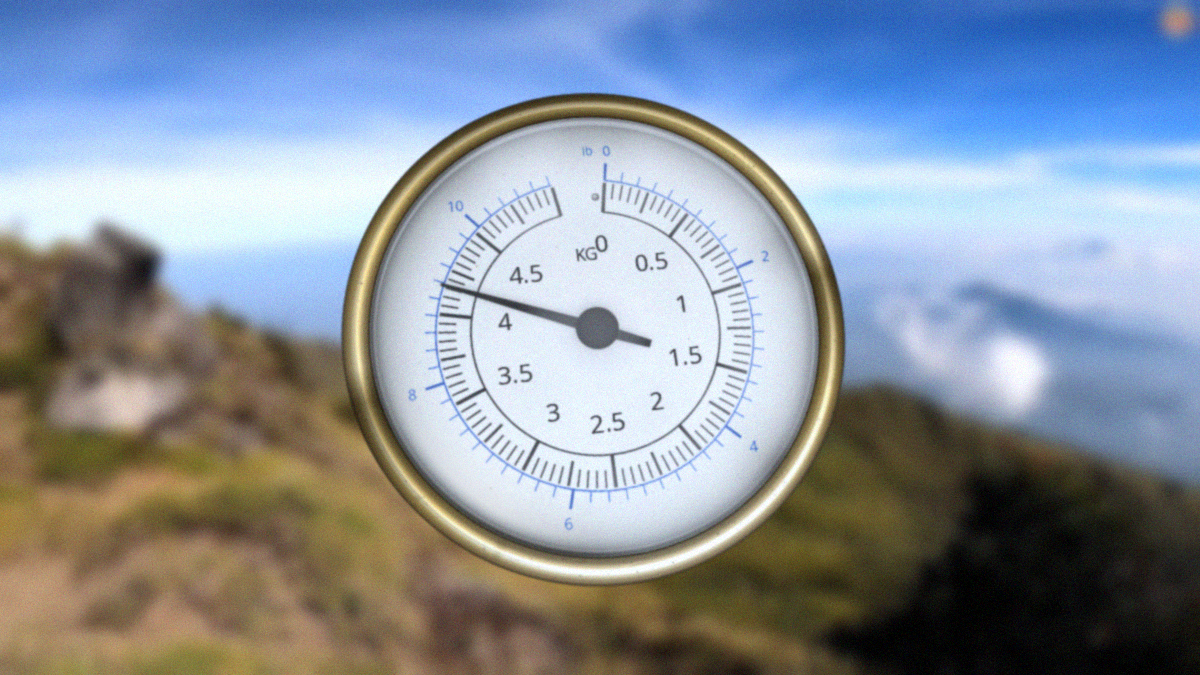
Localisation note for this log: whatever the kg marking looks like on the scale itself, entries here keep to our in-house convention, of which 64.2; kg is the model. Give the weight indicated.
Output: 4.15; kg
